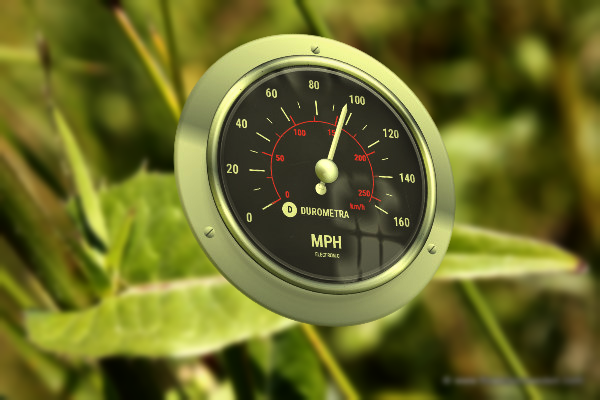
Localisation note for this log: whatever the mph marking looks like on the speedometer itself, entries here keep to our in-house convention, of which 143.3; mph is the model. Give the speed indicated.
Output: 95; mph
